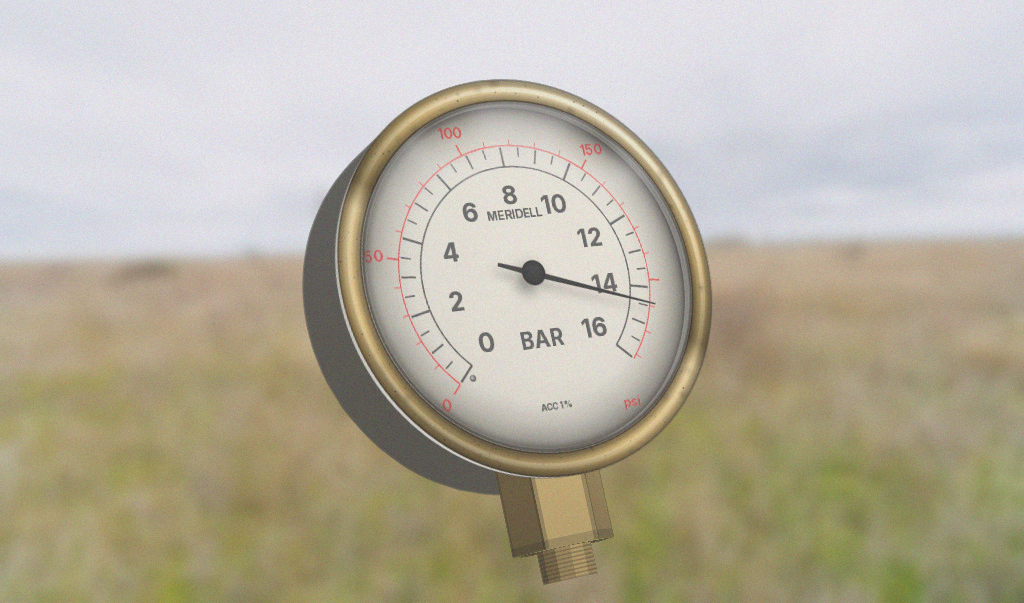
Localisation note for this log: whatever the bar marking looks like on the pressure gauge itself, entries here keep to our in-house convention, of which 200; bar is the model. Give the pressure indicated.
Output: 14.5; bar
